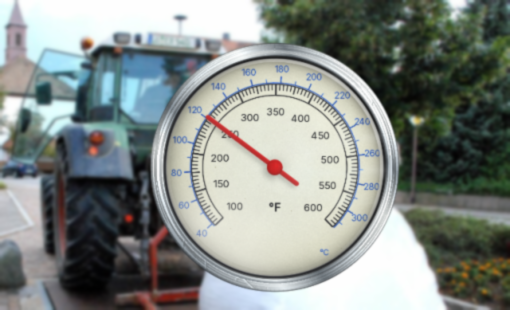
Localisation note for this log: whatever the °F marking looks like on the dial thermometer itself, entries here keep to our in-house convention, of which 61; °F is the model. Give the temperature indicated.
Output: 250; °F
